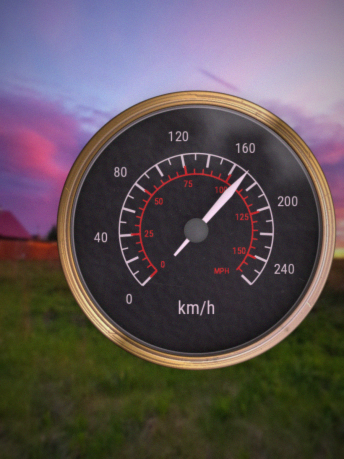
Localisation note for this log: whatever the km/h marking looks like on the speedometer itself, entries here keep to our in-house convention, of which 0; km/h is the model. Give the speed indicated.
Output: 170; km/h
